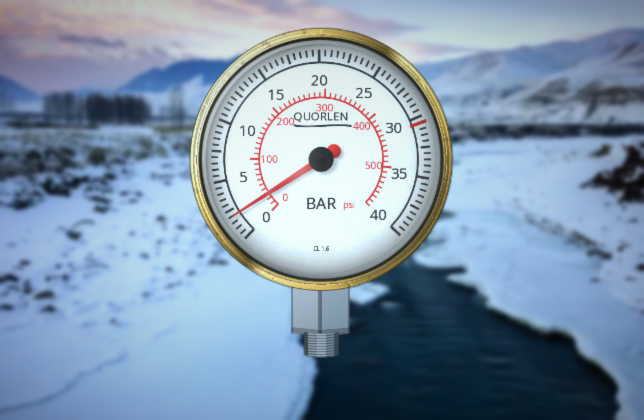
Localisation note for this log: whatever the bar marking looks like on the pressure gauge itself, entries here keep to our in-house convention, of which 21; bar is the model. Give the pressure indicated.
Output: 2; bar
